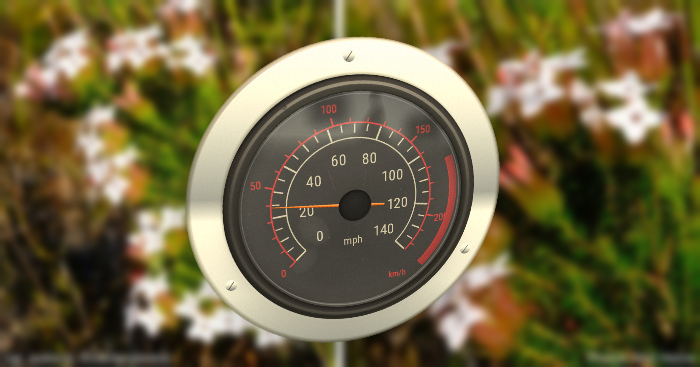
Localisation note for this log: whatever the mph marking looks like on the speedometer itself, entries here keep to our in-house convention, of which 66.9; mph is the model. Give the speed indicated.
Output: 25; mph
